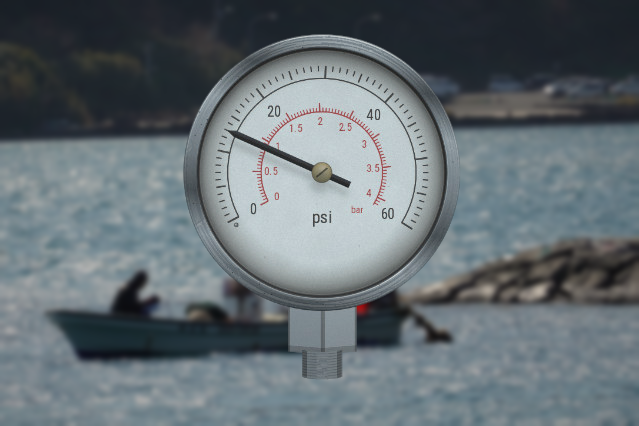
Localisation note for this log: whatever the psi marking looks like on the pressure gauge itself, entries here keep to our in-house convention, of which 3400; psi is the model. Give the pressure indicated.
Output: 13; psi
